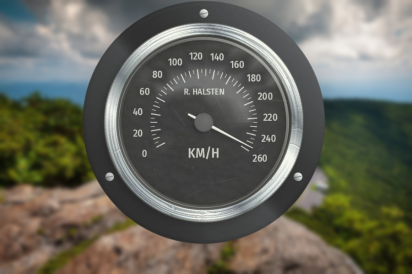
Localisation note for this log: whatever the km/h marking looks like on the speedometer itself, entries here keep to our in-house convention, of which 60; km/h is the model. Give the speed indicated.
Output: 255; km/h
